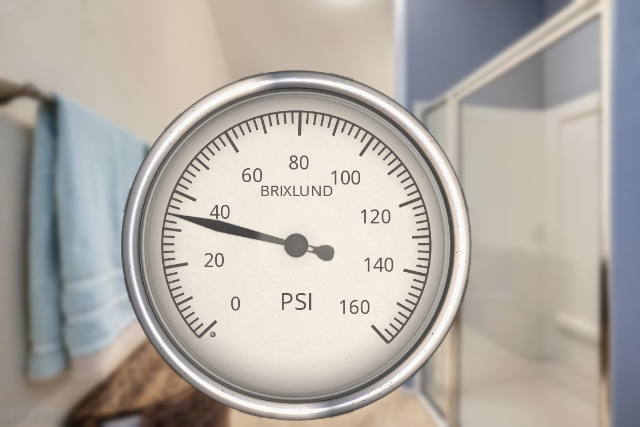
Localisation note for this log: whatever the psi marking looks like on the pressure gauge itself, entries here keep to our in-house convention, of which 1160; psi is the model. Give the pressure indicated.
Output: 34; psi
